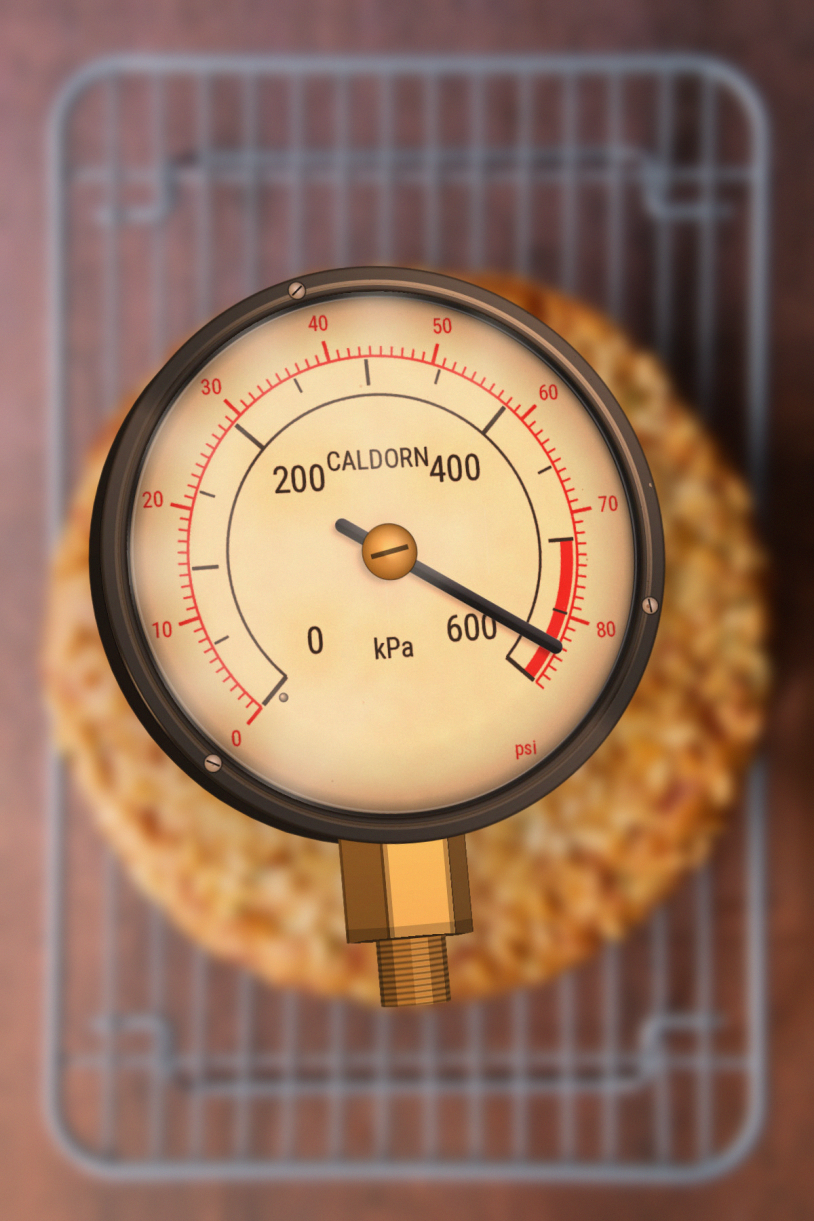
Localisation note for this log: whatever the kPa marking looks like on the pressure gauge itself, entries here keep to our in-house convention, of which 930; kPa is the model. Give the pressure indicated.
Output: 575; kPa
